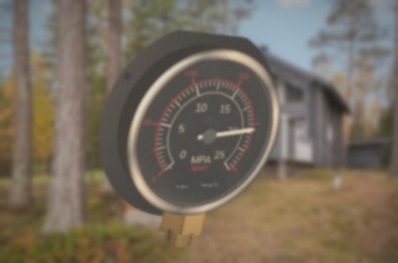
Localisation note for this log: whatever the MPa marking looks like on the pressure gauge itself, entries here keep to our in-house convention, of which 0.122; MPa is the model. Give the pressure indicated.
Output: 20; MPa
